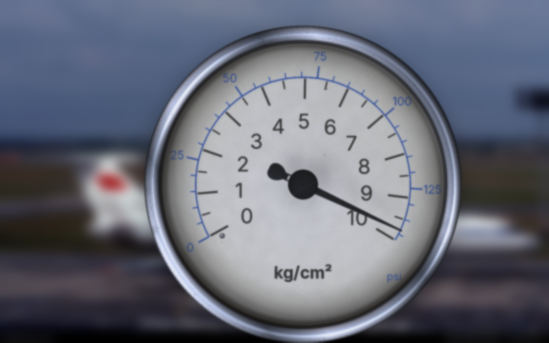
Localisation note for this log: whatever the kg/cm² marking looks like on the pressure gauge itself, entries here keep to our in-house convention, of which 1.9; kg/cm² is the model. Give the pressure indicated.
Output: 9.75; kg/cm²
